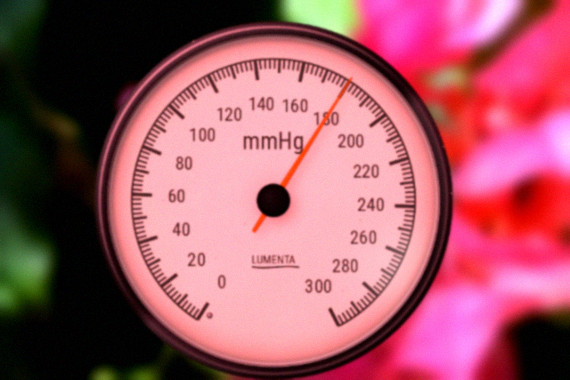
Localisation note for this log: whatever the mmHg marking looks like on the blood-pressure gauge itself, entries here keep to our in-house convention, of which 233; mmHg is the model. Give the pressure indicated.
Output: 180; mmHg
